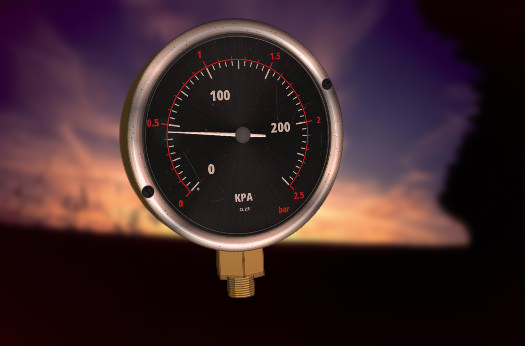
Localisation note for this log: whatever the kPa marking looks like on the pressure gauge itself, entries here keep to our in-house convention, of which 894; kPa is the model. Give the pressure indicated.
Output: 45; kPa
